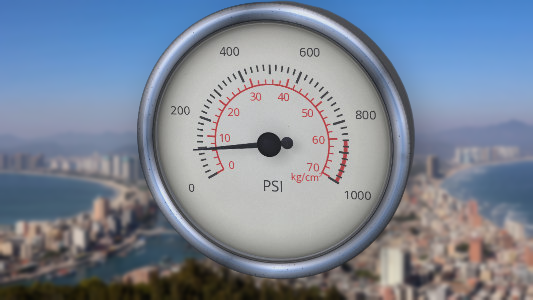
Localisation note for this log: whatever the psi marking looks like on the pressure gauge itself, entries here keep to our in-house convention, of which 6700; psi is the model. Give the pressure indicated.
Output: 100; psi
